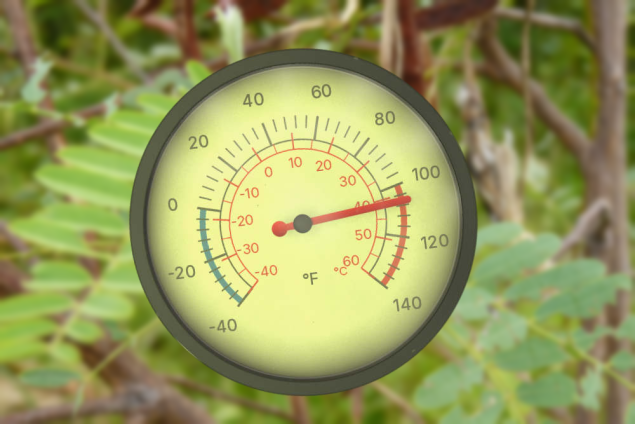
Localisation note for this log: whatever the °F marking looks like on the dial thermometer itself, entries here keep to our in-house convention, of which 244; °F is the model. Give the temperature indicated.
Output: 106; °F
